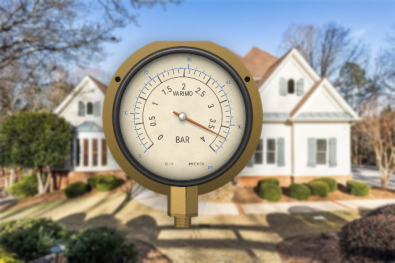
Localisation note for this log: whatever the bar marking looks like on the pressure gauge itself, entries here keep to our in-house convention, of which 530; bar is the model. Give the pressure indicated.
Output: 3.7; bar
